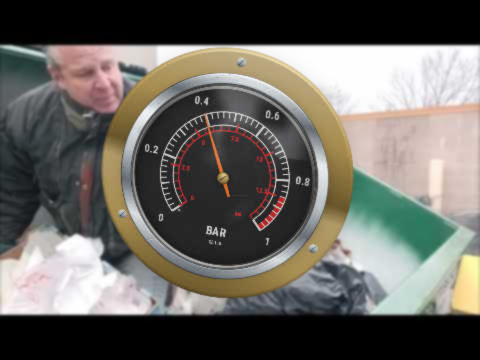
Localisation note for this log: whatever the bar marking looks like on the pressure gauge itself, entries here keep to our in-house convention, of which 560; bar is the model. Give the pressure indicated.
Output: 0.4; bar
